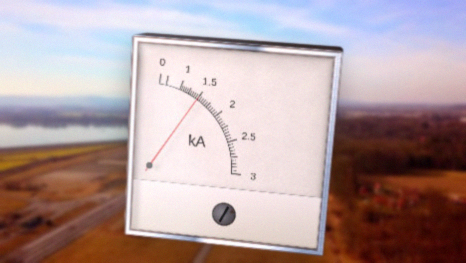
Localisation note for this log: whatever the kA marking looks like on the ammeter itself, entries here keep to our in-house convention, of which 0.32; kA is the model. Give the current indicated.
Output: 1.5; kA
